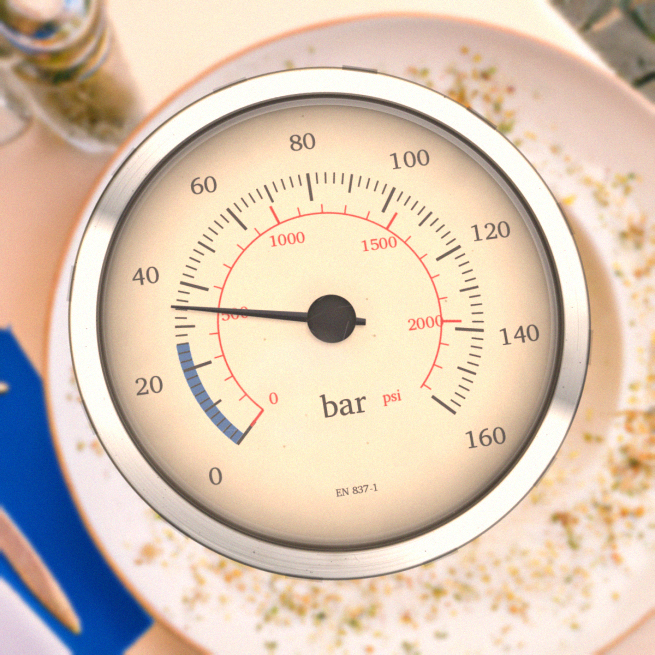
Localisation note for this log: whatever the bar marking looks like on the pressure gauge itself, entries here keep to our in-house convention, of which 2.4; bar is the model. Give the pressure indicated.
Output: 34; bar
